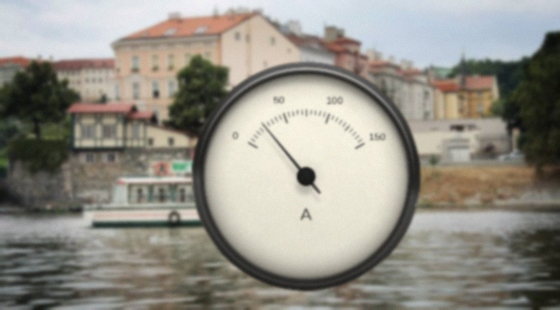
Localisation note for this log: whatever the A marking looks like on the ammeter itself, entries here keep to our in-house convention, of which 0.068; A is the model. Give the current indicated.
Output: 25; A
